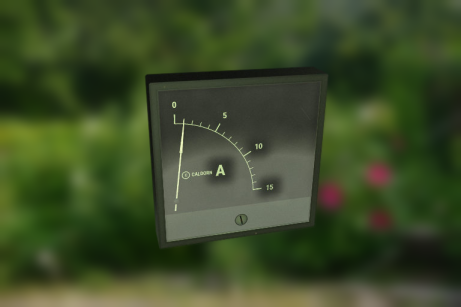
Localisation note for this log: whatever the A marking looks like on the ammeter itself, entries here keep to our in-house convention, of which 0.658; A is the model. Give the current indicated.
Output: 1; A
